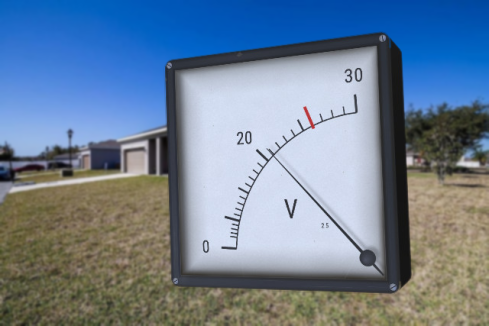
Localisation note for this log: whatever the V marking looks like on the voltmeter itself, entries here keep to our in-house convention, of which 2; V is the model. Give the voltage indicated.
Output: 21; V
